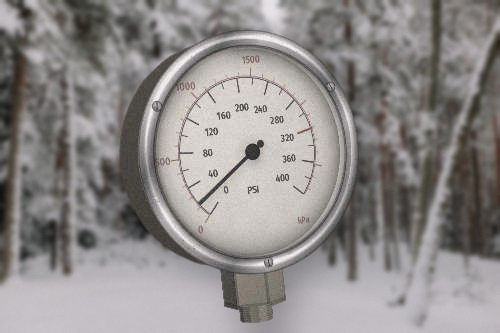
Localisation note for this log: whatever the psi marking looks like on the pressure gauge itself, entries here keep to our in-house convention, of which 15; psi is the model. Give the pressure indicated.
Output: 20; psi
